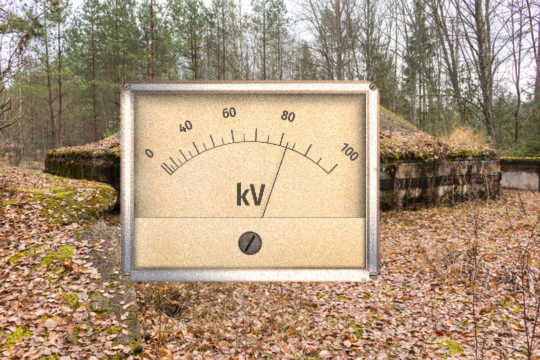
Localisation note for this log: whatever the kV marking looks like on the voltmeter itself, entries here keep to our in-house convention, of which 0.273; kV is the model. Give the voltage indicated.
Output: 82.5; kV
